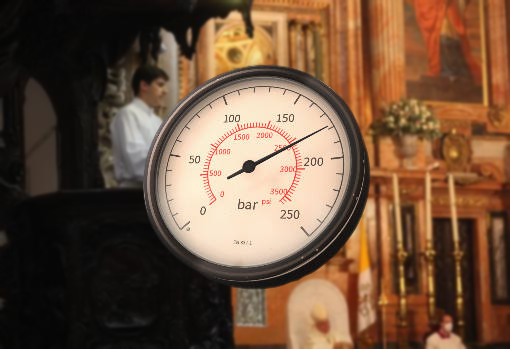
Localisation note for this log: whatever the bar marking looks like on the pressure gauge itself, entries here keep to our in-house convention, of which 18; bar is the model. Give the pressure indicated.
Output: 180; bar
